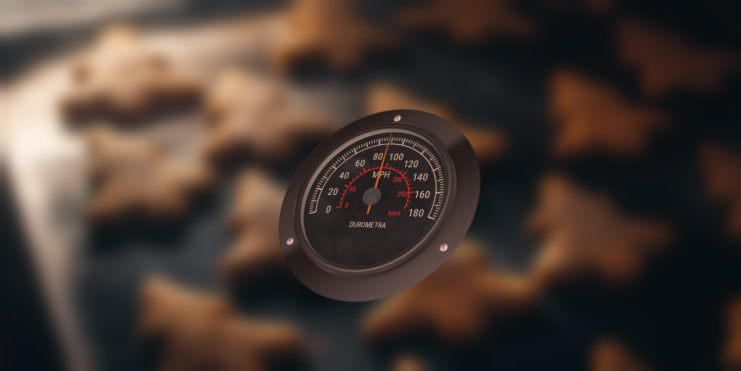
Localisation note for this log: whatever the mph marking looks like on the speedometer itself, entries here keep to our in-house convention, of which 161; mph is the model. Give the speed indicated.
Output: 90; mph
